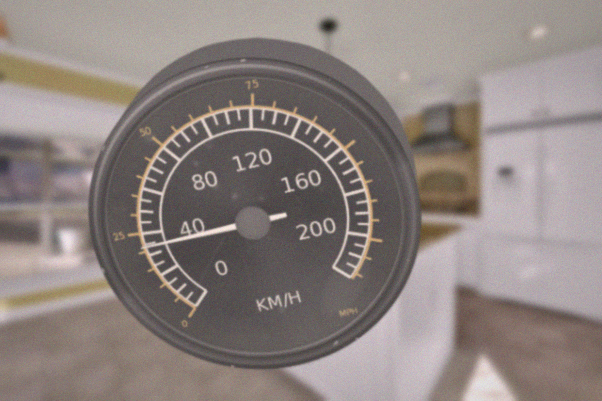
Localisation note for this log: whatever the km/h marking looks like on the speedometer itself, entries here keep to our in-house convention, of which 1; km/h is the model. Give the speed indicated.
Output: 35; km/h
